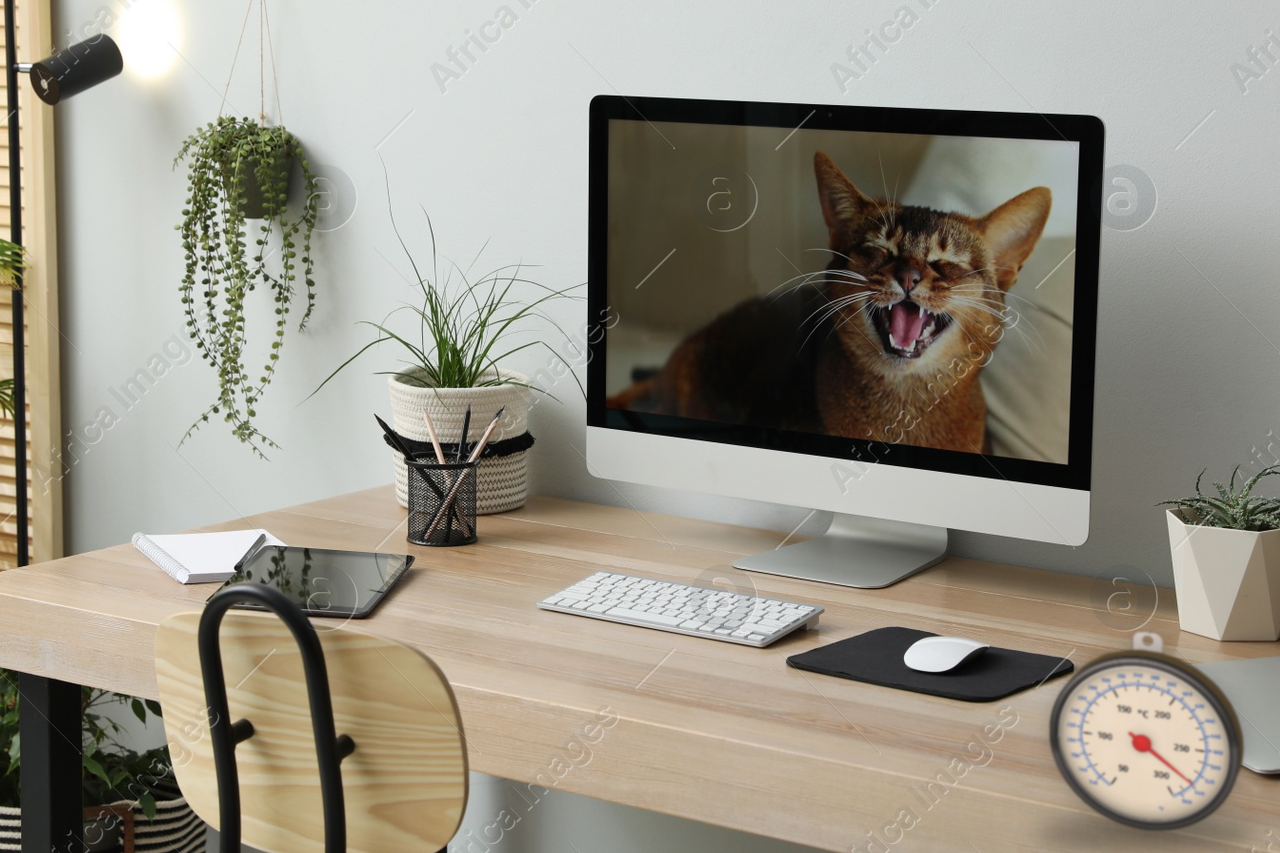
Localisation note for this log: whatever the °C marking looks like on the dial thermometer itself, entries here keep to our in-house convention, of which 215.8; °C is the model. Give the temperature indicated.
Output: 280; °C
